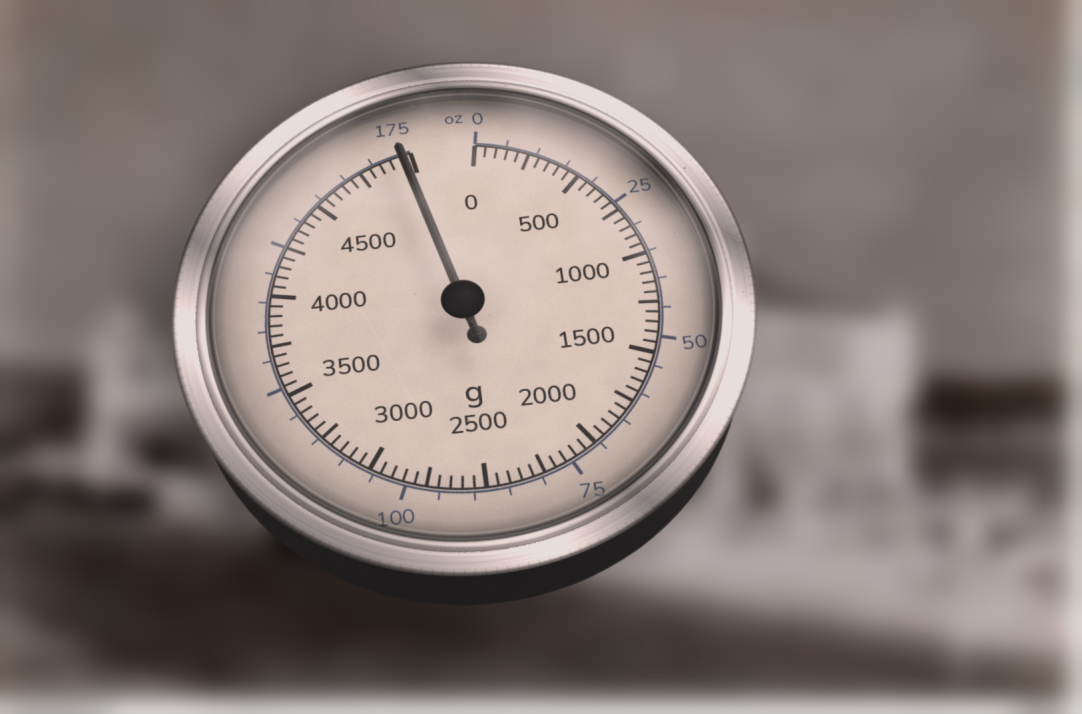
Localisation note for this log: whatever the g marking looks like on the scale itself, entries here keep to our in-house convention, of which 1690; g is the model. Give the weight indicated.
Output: 4950; g
